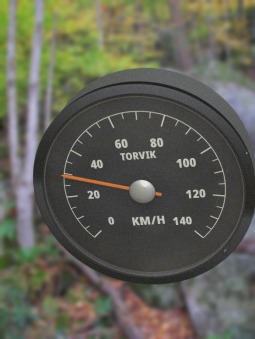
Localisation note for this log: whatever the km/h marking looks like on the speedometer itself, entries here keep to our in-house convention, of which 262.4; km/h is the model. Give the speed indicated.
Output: 30; km/h
